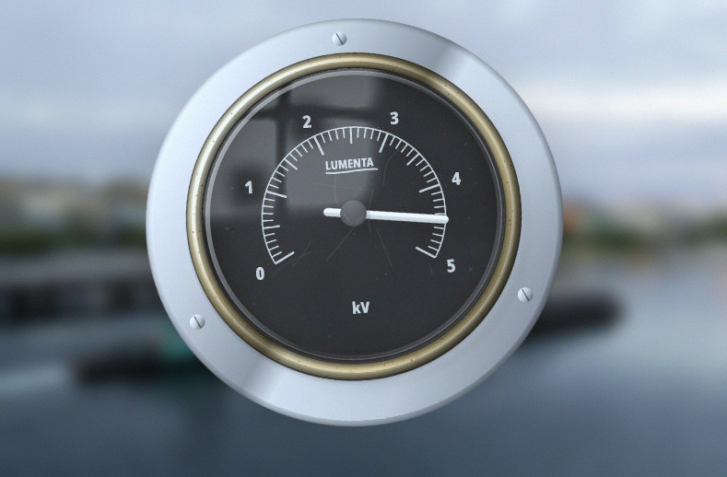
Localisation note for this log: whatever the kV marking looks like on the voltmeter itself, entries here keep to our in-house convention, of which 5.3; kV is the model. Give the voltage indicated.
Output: 4.5; kV
